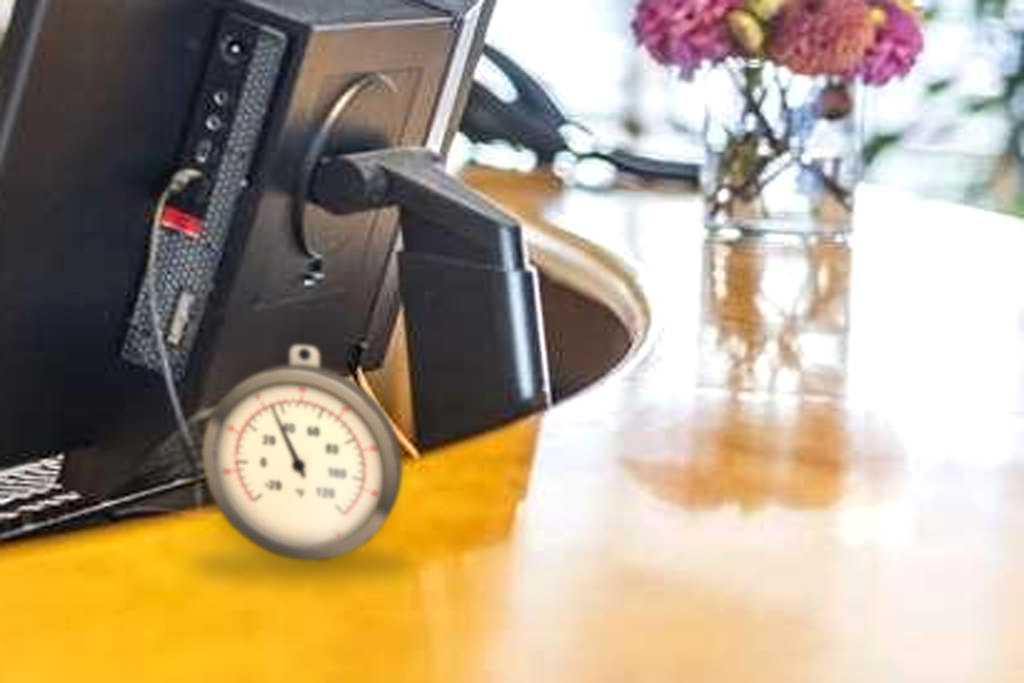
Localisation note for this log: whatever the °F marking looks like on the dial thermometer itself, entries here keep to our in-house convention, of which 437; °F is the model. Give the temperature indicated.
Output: 36; °F
